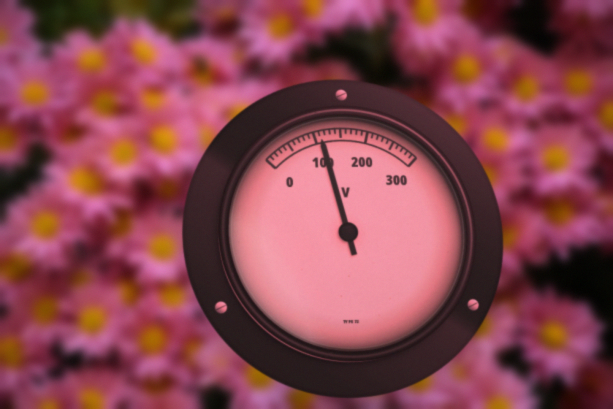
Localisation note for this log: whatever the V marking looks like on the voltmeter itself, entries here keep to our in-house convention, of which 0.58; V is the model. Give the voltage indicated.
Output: 110; V
